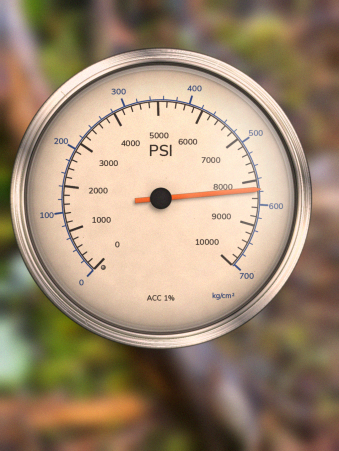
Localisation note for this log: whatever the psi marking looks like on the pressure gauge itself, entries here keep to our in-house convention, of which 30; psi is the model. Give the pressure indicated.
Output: 8200; psi
